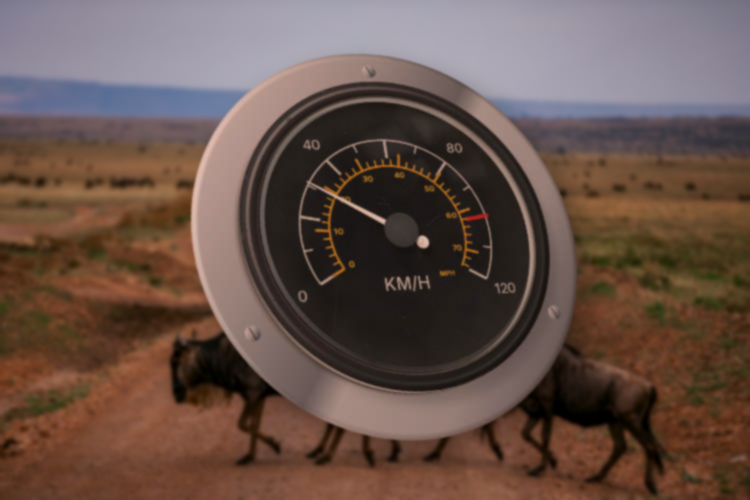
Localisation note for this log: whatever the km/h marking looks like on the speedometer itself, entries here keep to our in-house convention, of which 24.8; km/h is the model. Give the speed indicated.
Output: 30; km/h
